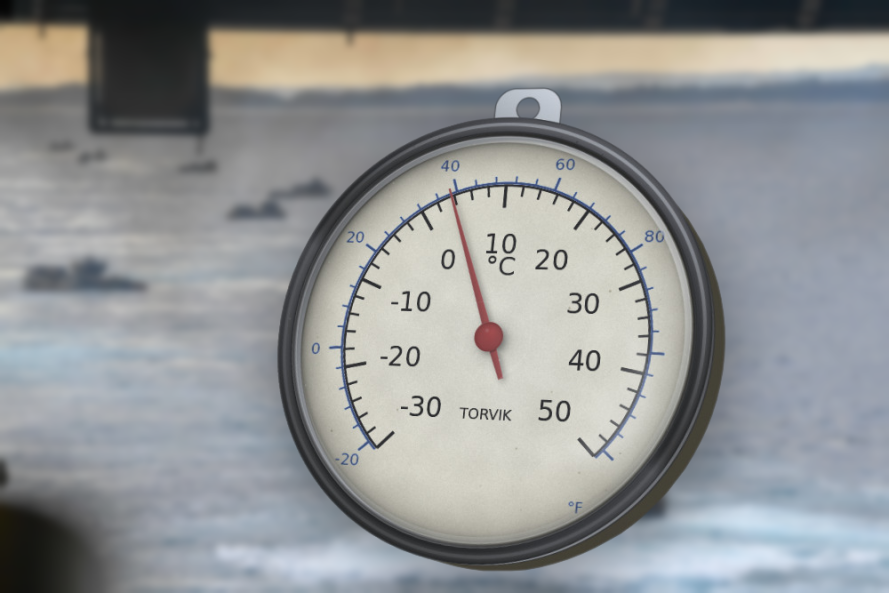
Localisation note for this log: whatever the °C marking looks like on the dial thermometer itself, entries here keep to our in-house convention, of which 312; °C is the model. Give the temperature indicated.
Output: 4; °C
